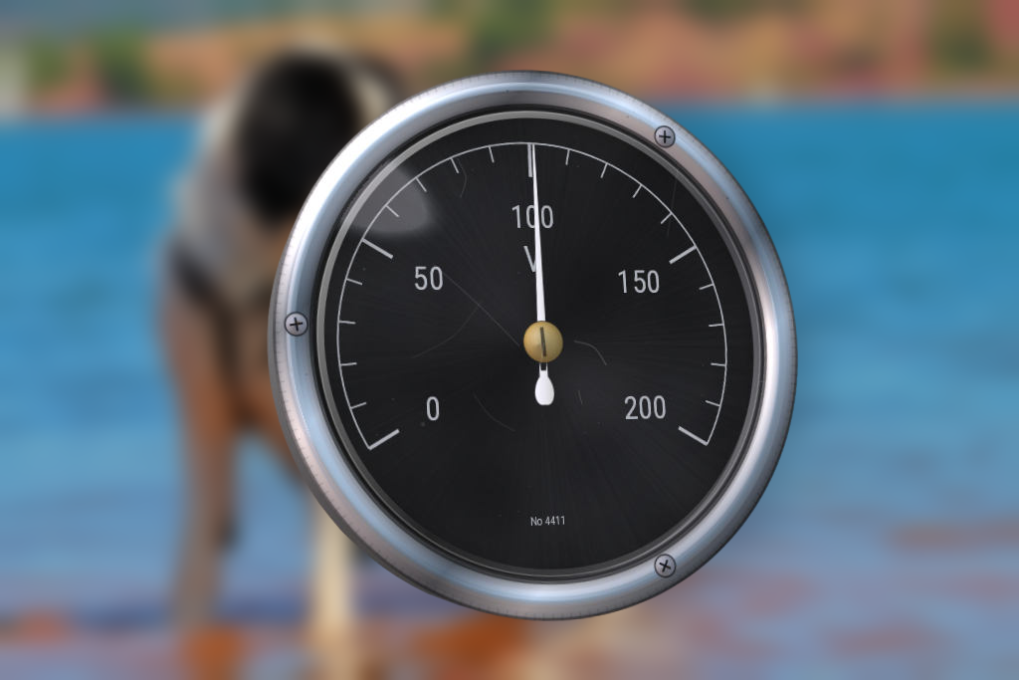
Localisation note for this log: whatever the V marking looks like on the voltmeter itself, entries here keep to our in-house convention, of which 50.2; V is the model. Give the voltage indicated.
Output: 100; V
